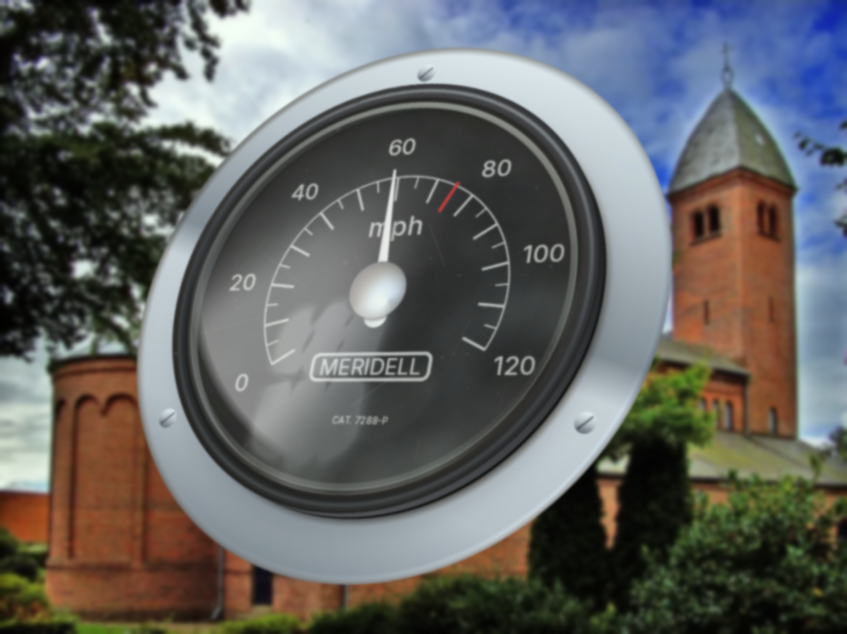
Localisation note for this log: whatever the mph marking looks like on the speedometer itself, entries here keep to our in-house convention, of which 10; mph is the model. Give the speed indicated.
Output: 60; mph
